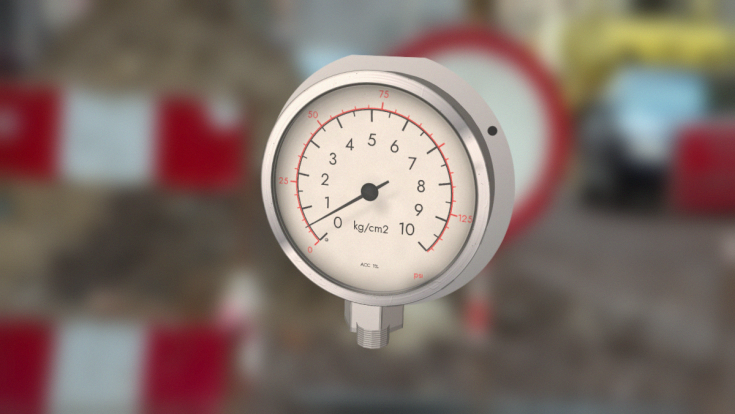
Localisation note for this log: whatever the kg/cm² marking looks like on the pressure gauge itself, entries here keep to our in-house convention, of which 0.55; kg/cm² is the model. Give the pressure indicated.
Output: 0.5; kg/cm²
